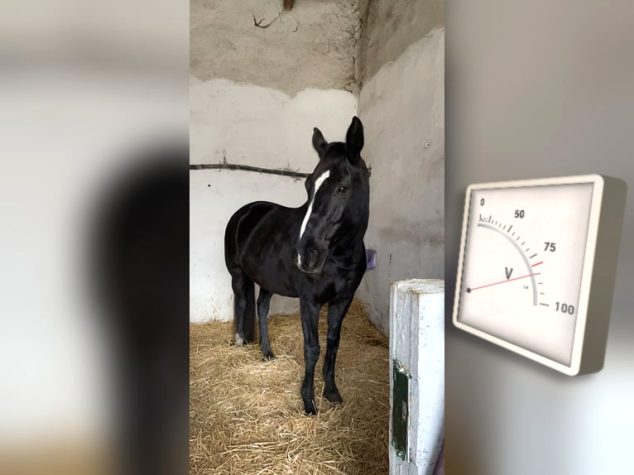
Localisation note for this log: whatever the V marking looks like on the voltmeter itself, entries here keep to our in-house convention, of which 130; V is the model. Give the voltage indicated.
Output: 85; V
